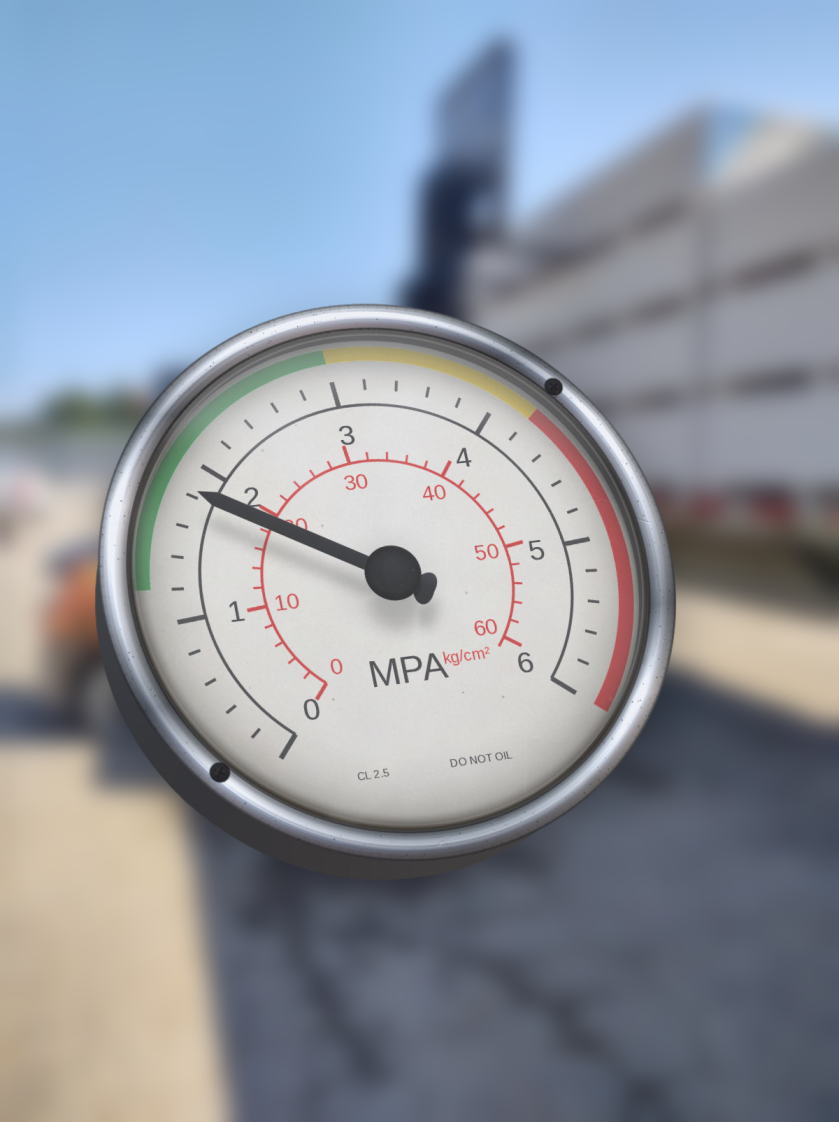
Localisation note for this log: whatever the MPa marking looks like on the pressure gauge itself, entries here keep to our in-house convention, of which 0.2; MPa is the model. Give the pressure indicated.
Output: 1.8; MPa
